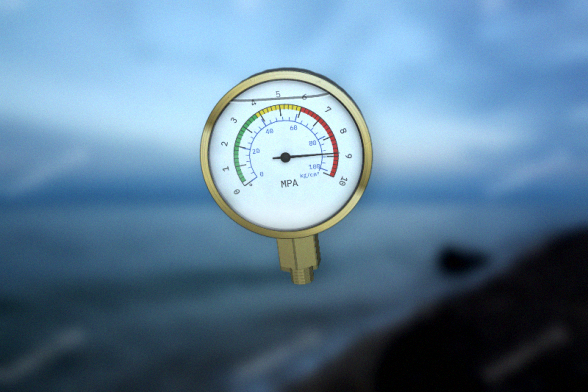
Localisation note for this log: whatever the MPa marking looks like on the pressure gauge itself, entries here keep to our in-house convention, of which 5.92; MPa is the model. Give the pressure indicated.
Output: 8.8; MPa
